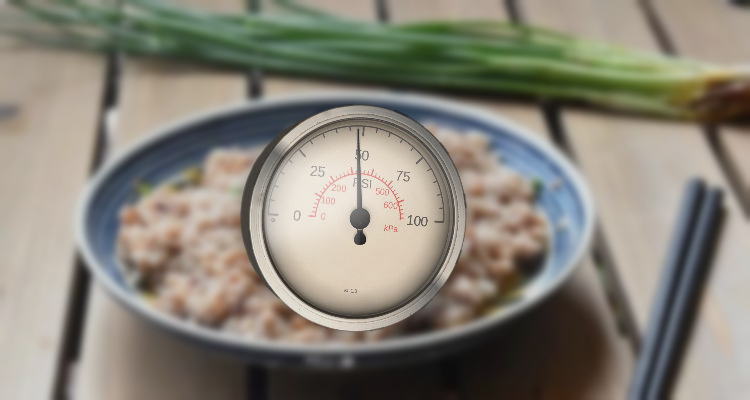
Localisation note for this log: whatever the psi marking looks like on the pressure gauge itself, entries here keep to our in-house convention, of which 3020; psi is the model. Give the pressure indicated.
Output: 47.5; psi
